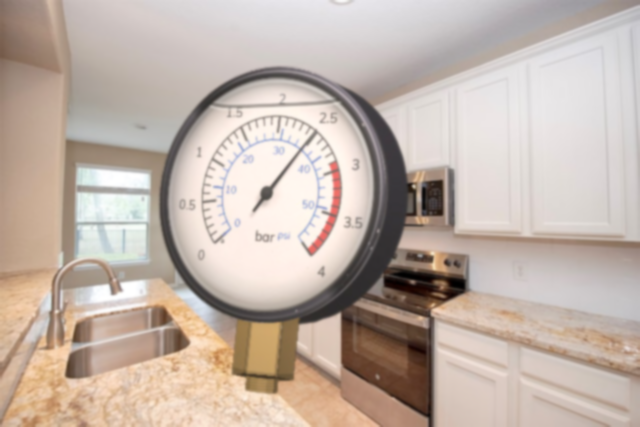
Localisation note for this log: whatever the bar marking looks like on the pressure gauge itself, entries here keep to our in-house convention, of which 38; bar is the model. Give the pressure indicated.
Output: 2.5; bar
